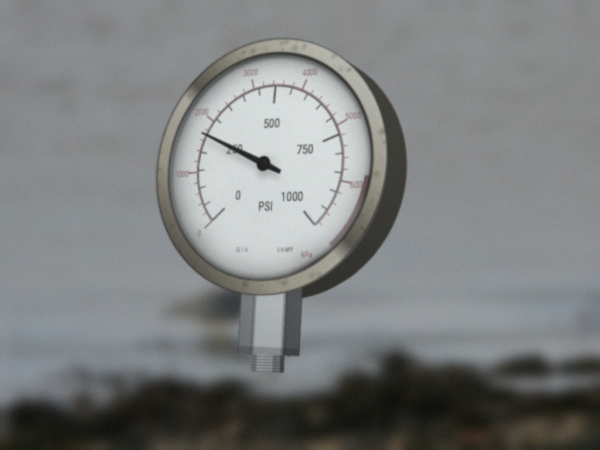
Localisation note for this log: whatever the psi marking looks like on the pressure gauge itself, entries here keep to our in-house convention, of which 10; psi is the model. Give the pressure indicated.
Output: 250; psi
